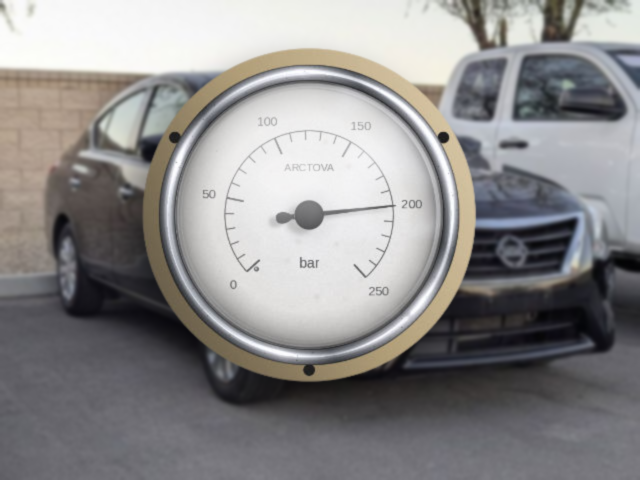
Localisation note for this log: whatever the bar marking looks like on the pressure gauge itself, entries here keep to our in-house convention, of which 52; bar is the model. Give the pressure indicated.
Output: 200; bar
